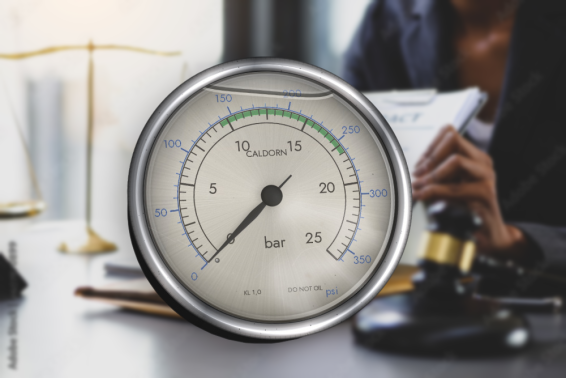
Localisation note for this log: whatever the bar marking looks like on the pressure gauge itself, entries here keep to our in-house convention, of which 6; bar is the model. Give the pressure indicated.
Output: 0; bar
